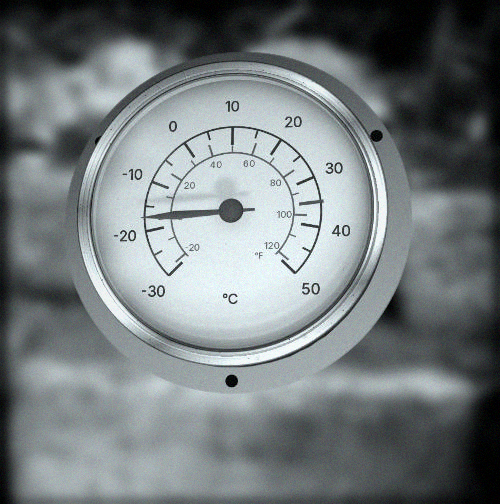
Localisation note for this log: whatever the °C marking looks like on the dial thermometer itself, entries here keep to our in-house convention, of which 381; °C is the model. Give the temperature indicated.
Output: -17.5; °C
